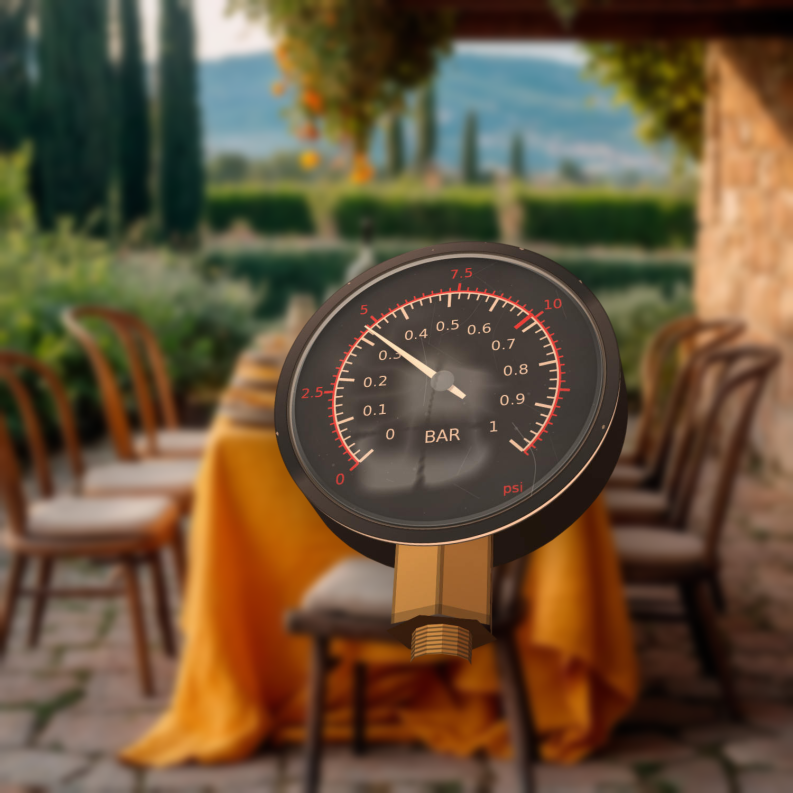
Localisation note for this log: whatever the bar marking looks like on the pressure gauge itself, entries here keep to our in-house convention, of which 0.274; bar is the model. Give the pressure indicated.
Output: 0.32; bar
